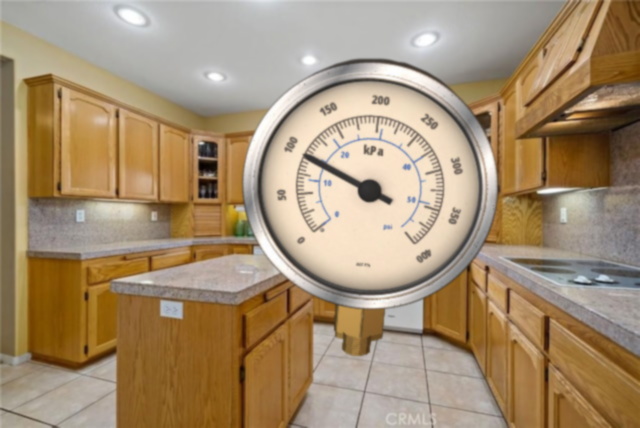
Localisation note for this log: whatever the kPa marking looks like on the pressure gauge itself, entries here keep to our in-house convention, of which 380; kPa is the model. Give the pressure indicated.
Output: 100; kPa
